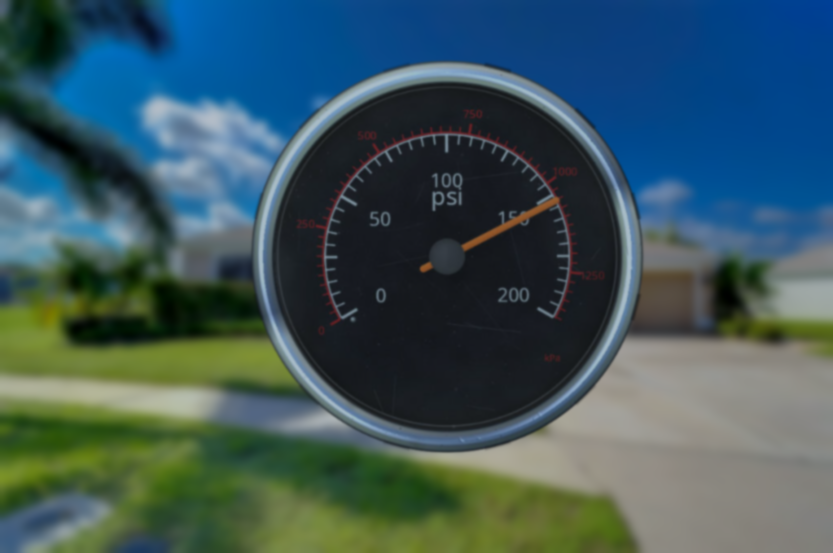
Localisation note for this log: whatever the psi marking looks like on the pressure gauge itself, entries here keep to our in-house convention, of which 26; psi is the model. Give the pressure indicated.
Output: 152.5; psi
